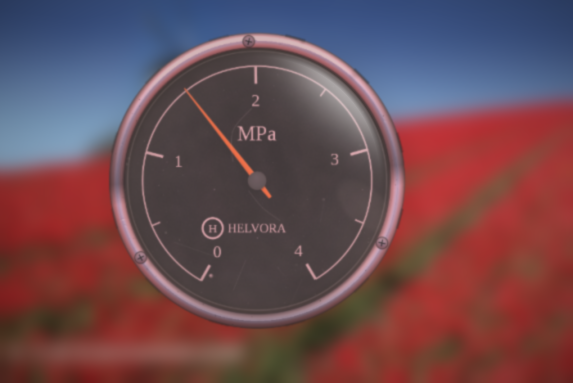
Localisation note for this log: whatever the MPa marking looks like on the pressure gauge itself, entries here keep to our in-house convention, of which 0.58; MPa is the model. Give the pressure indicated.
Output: 1.5; MPa
